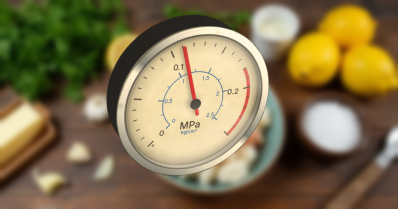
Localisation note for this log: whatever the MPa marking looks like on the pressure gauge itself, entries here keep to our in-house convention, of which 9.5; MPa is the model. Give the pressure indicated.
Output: 0.11; MPa
